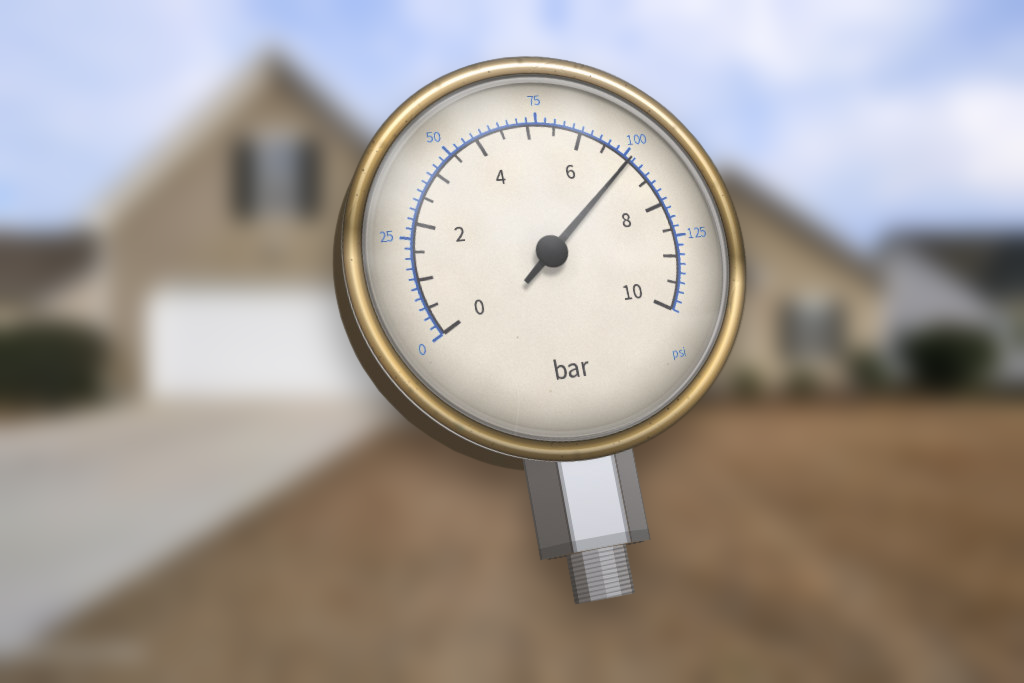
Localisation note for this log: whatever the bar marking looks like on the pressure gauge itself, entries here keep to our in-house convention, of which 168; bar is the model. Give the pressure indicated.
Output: 7; bar
